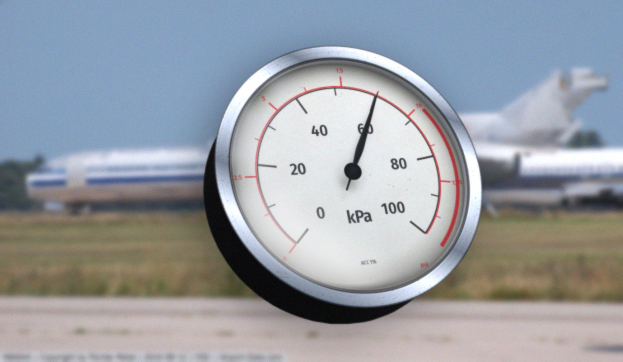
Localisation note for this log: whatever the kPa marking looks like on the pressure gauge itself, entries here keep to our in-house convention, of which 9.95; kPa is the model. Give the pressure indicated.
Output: 60; kPa
